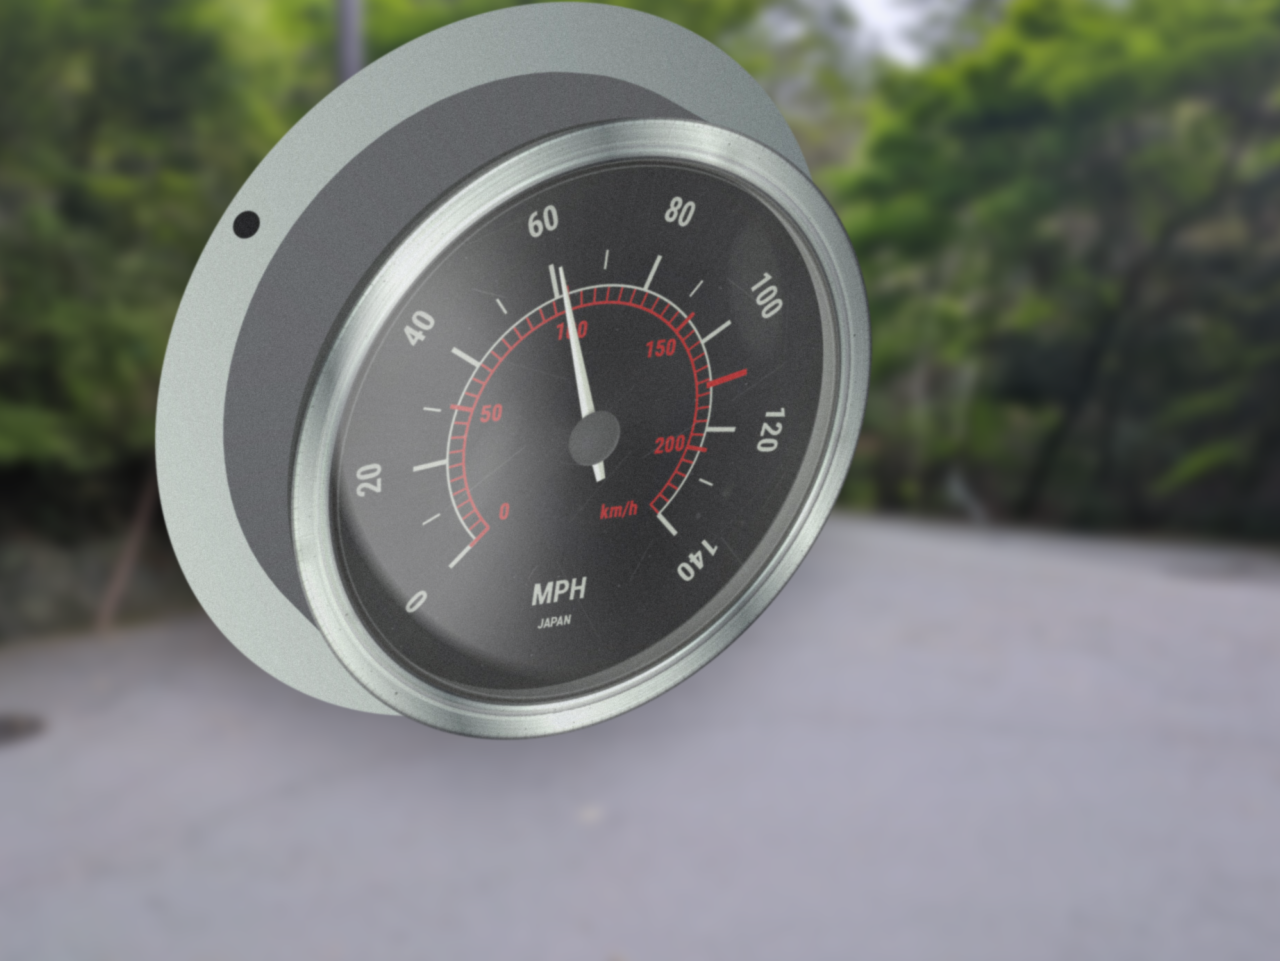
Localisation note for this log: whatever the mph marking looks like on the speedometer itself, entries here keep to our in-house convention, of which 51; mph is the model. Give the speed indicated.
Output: 60; mph
